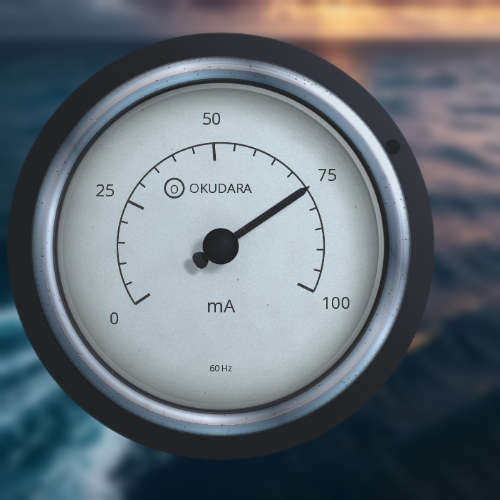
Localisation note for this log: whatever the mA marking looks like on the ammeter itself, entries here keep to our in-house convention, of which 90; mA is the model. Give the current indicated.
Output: 75; mA
